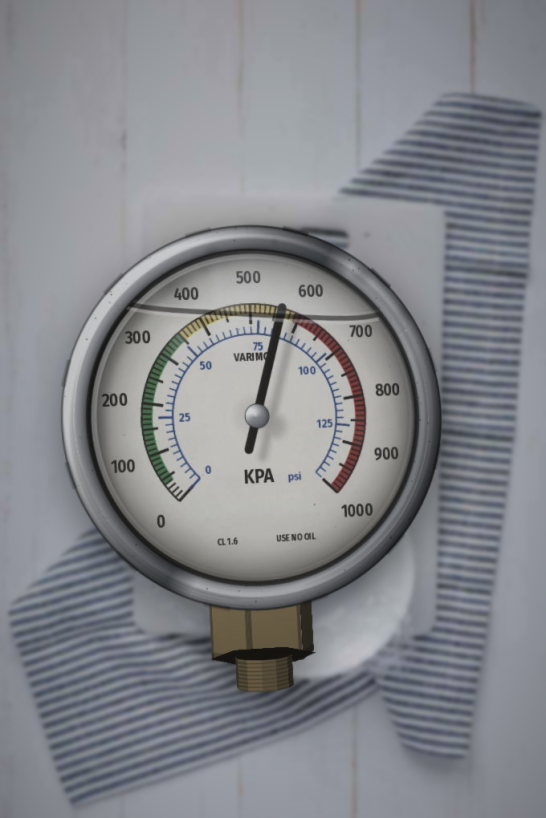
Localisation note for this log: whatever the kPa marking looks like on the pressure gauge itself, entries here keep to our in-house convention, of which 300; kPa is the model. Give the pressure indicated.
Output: 560; kPa
